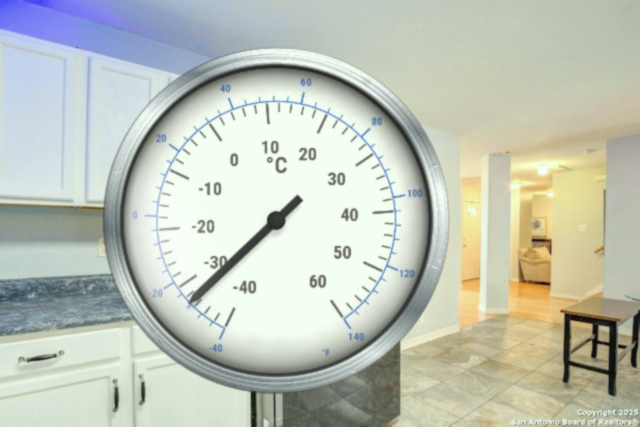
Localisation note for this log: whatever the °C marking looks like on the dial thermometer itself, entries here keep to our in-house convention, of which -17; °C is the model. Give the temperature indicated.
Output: -33; °C
